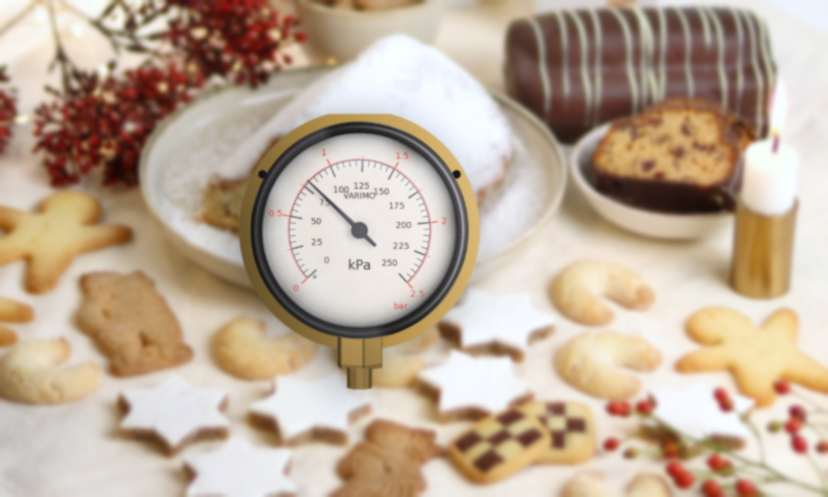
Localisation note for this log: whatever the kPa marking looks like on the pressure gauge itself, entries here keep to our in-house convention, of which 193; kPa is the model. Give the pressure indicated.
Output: 80; kPa
